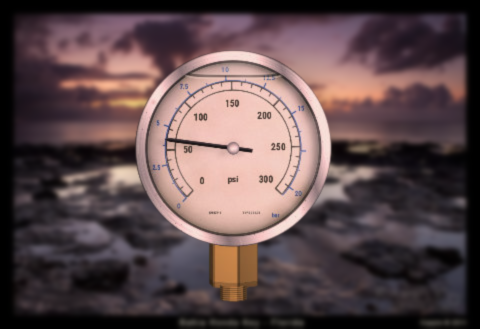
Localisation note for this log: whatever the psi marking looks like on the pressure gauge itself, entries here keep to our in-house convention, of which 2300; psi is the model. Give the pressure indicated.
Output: 60; psi
